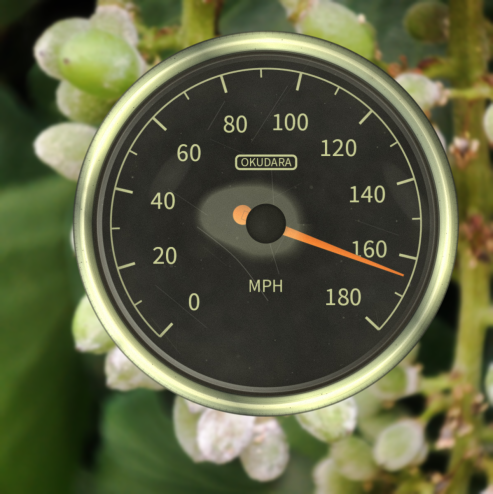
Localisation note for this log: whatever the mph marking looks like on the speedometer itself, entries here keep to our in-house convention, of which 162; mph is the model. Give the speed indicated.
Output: 165; mph
